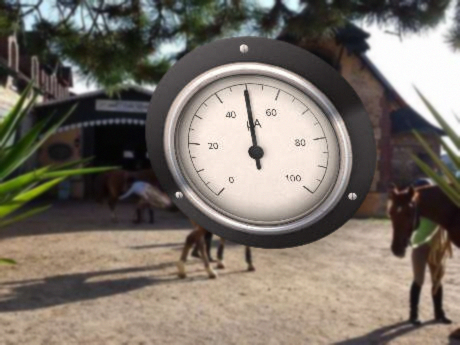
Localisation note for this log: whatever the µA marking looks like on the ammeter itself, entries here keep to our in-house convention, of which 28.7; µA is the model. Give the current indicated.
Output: 50; µA
